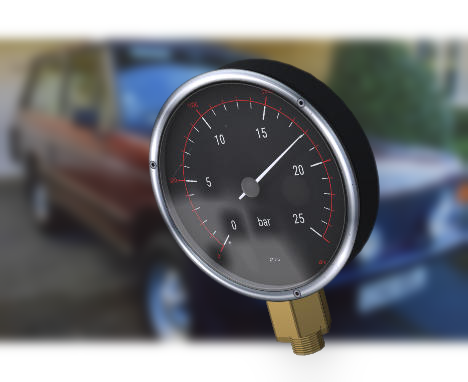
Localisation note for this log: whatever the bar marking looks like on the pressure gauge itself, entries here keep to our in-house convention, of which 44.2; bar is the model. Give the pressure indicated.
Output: 18; bar
